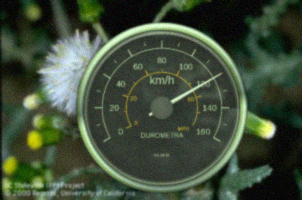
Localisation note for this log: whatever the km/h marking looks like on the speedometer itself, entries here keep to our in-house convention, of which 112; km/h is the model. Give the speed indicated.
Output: 120; km/h
